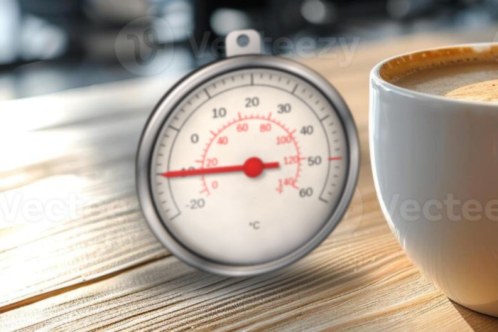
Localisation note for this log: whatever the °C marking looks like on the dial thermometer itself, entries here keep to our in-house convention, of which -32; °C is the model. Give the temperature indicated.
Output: -10; °C
